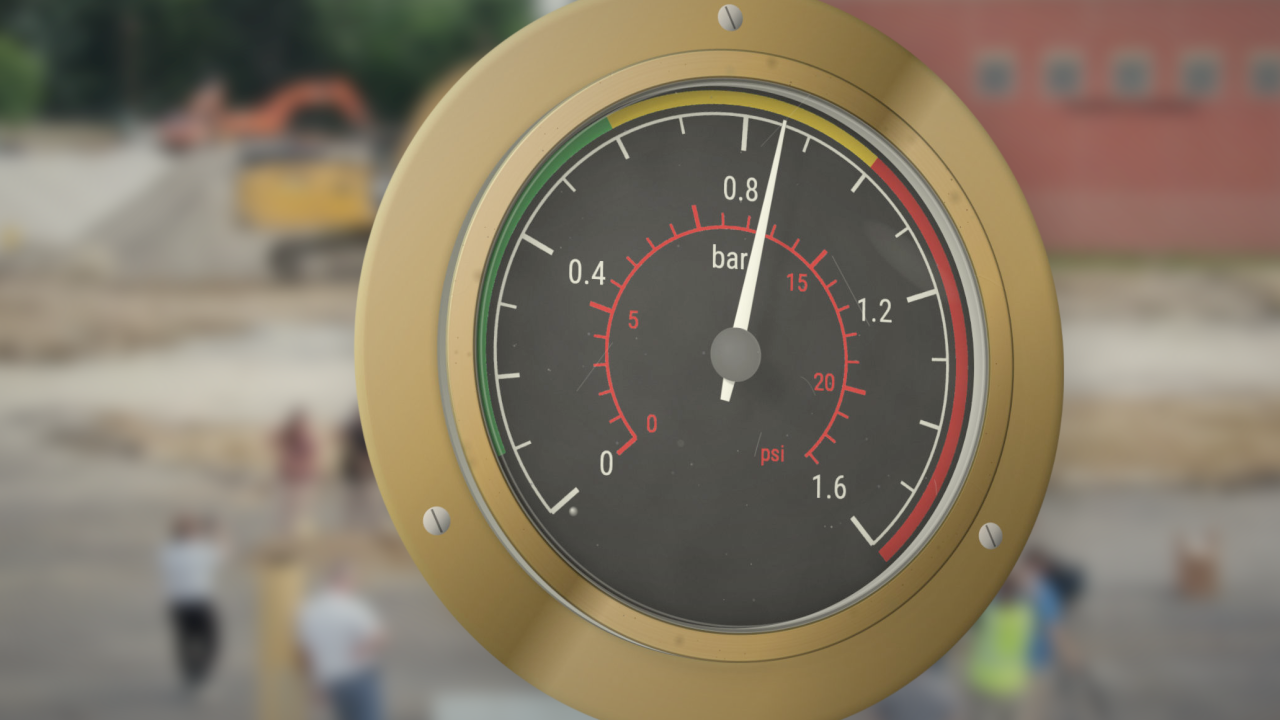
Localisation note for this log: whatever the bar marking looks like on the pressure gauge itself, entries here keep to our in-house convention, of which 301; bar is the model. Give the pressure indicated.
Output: 0.85; bar
